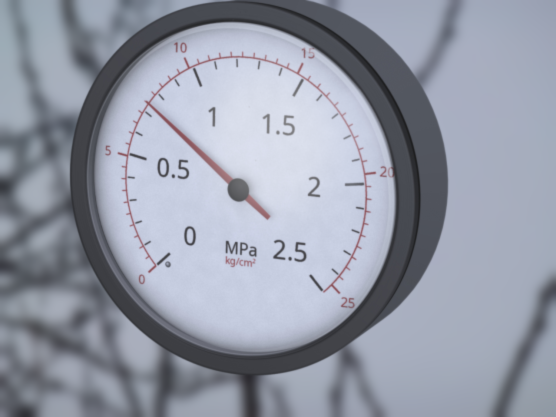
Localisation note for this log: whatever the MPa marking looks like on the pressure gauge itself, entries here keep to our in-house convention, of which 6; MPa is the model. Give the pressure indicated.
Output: 0.75; MPa
